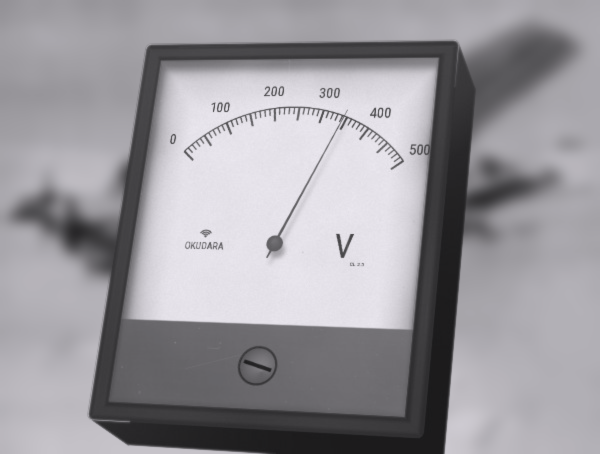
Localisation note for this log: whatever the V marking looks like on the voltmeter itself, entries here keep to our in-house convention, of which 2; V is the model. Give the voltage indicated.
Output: 350; V
